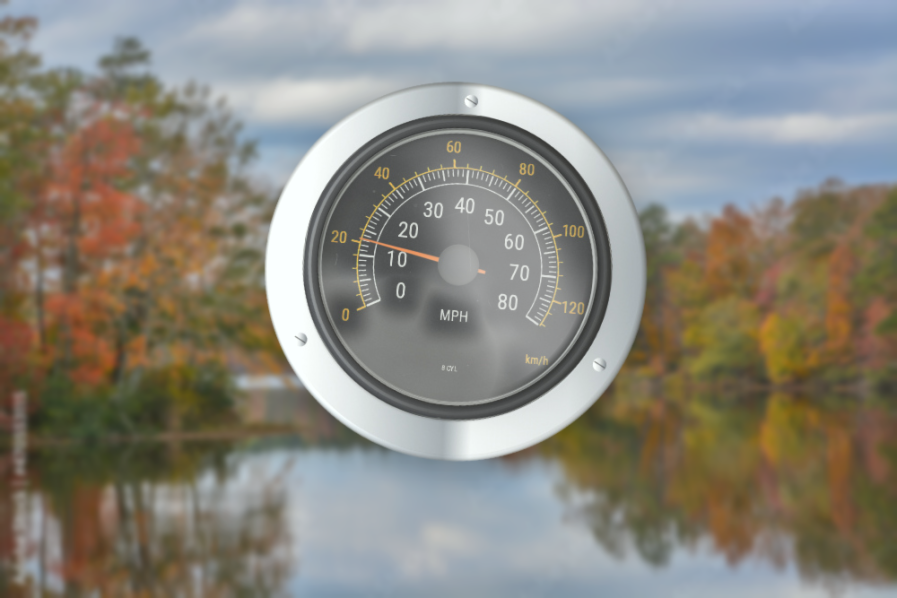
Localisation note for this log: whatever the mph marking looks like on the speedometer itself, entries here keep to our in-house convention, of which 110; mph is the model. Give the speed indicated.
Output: 13; mph
